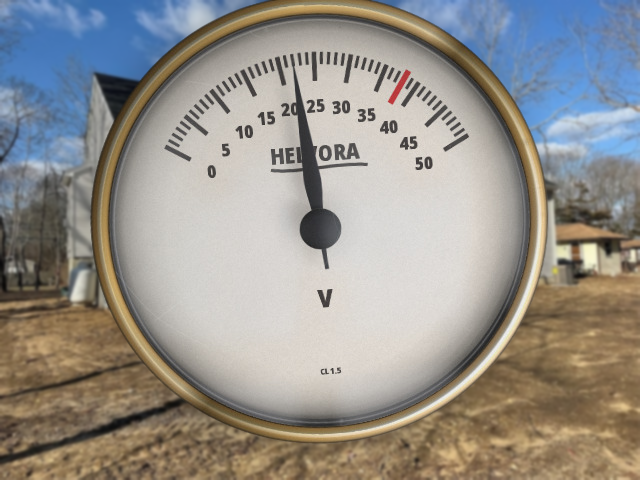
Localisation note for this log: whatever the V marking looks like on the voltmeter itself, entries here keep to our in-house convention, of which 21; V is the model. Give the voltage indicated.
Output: 22; V
